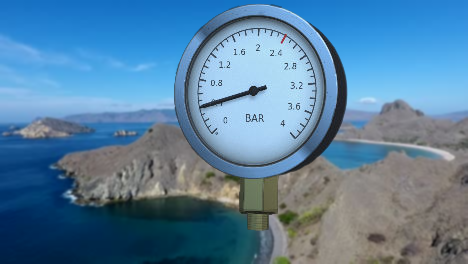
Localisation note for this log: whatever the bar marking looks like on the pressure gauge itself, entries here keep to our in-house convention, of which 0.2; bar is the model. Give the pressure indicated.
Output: 0.4; bar
